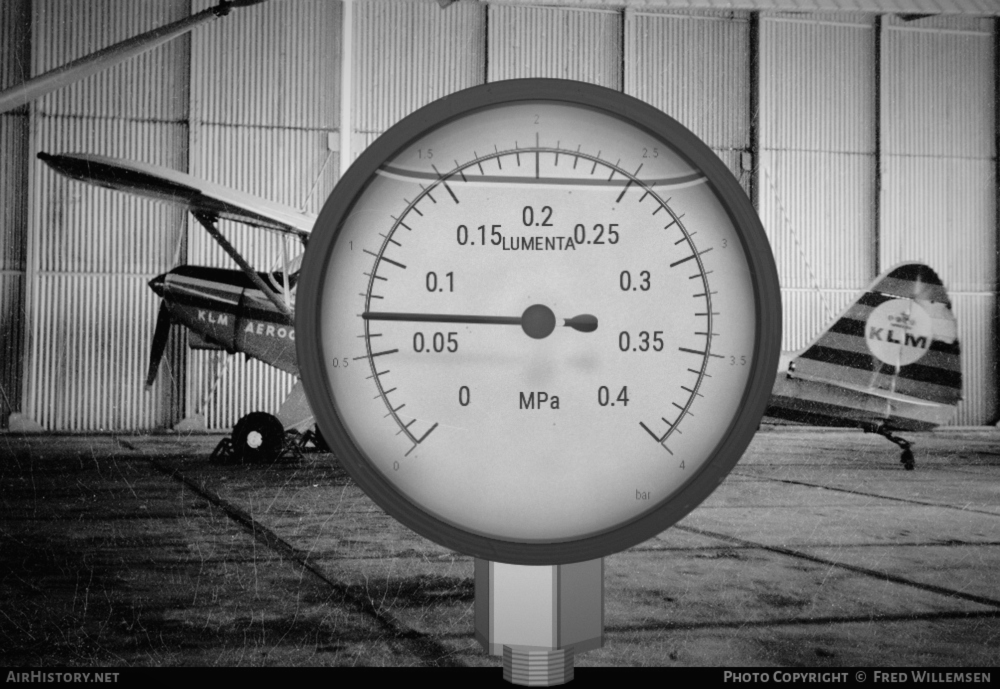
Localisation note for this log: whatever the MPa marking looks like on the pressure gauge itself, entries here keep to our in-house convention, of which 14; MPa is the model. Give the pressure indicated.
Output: 0.07; MPa
